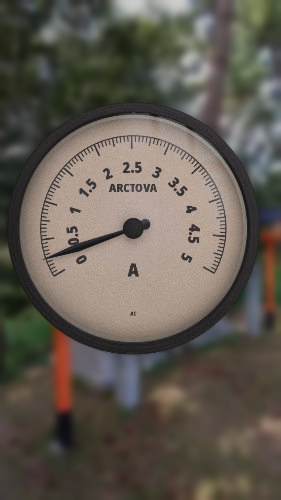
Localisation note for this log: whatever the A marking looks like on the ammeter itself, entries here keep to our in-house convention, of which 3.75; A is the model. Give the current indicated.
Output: 0.25; A
